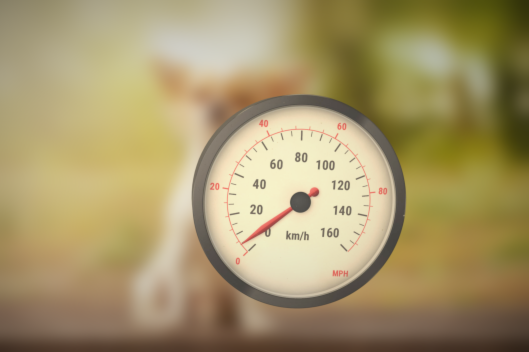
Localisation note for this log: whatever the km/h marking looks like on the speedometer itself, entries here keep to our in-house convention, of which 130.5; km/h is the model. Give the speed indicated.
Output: 5; km/h
